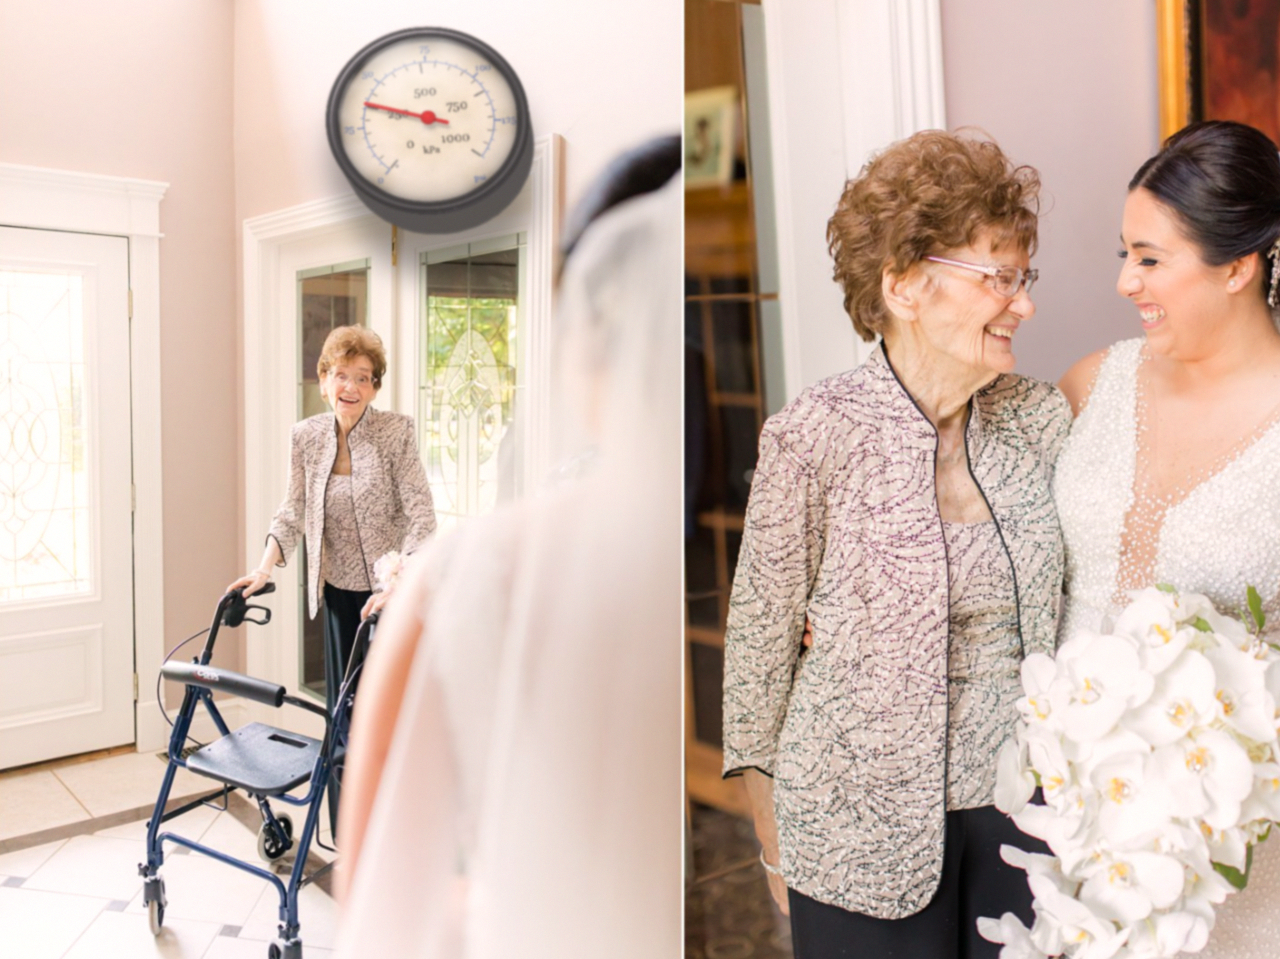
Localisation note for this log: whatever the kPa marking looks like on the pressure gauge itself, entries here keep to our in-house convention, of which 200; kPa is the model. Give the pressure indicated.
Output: 250; kPa
